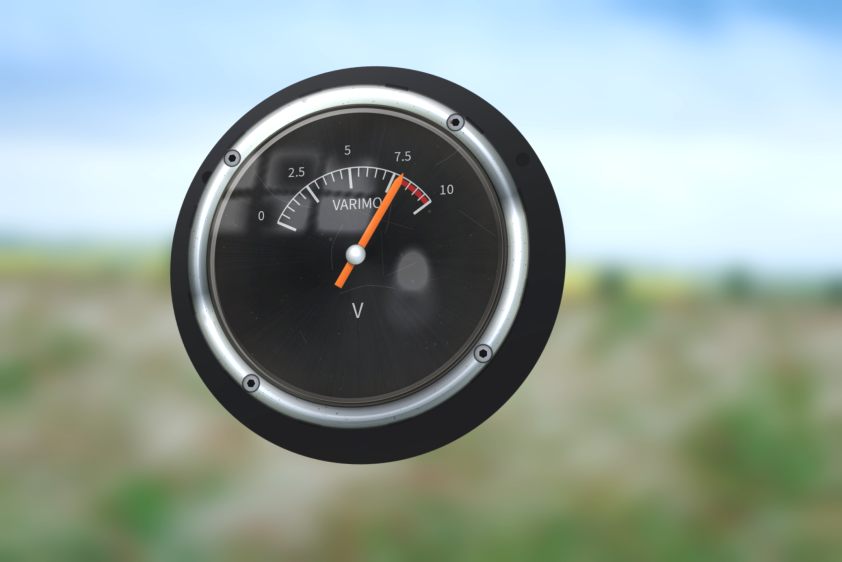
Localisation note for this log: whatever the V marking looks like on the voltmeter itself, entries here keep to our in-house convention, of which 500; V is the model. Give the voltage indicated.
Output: 8; V
